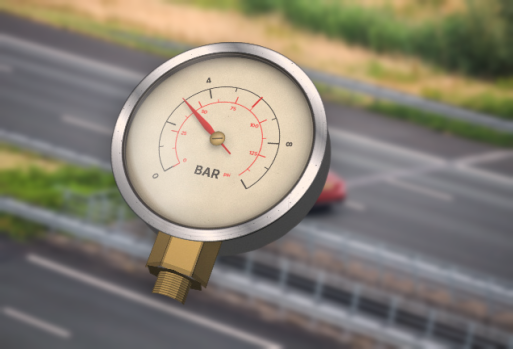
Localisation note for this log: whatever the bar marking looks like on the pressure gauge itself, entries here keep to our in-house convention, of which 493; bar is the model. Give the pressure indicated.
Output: 3; bar
